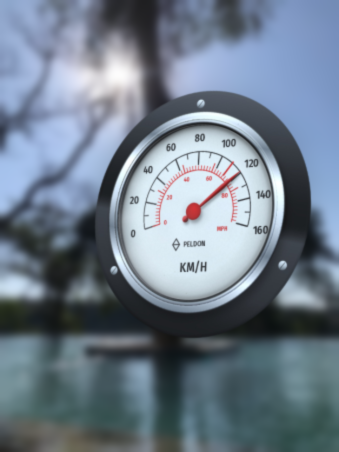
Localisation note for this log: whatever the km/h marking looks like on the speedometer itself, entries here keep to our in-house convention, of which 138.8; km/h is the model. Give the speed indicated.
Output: 120; km/h
